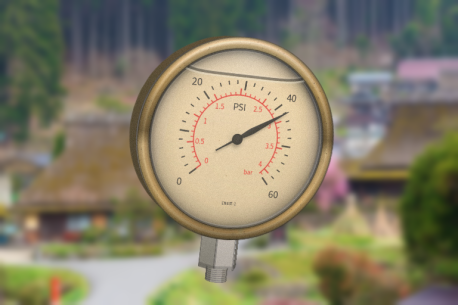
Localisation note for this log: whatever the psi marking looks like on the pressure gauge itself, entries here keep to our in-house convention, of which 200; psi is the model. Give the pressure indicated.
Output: 42; psi
